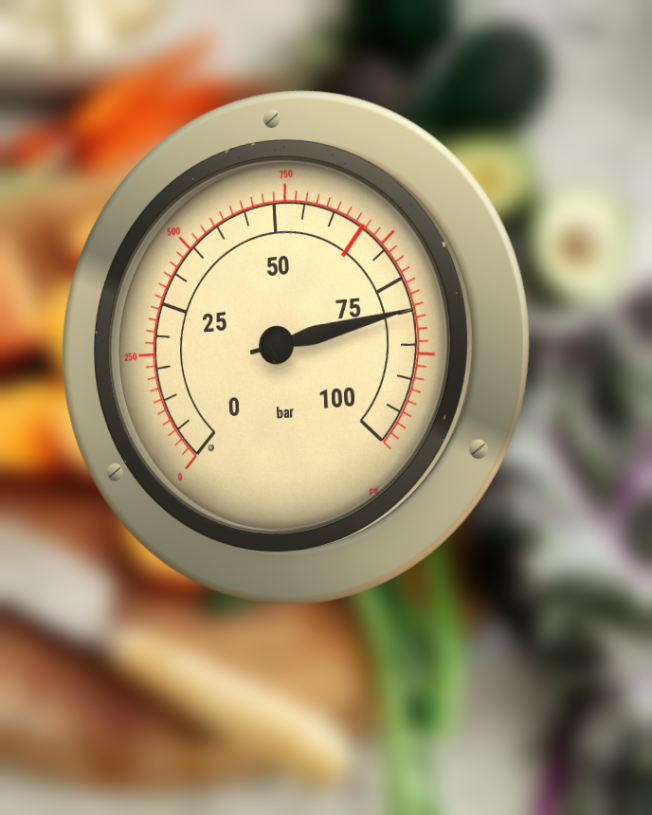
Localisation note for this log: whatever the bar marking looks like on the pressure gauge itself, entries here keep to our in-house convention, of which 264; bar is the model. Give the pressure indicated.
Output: 80; bar
